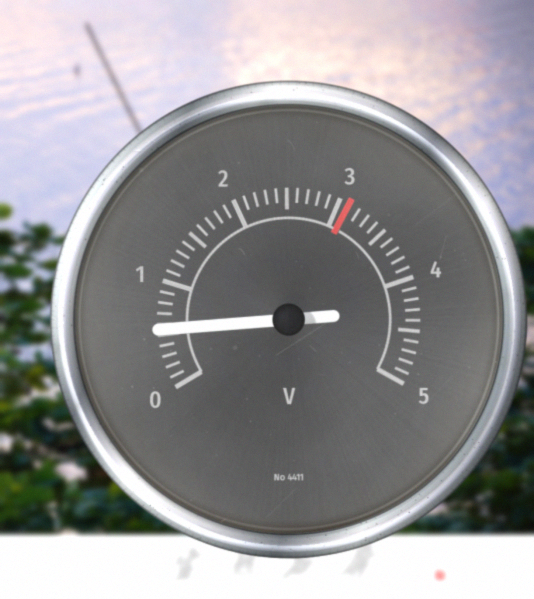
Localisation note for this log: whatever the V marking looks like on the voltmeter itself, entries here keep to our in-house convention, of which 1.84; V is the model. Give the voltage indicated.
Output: 0.55; V
